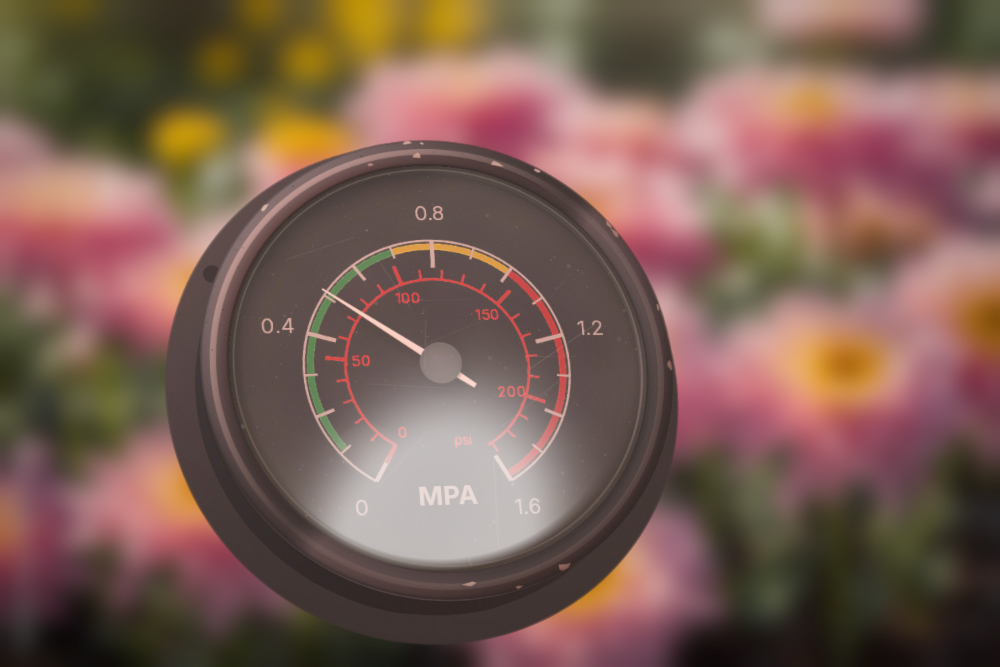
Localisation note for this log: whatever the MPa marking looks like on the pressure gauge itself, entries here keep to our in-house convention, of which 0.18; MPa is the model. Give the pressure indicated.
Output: 0.5; MPa
